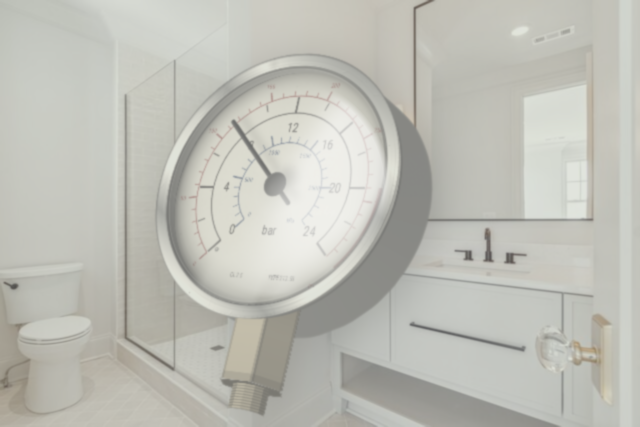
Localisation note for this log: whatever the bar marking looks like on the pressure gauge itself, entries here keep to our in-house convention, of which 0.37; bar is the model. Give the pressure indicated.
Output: 8; bar
